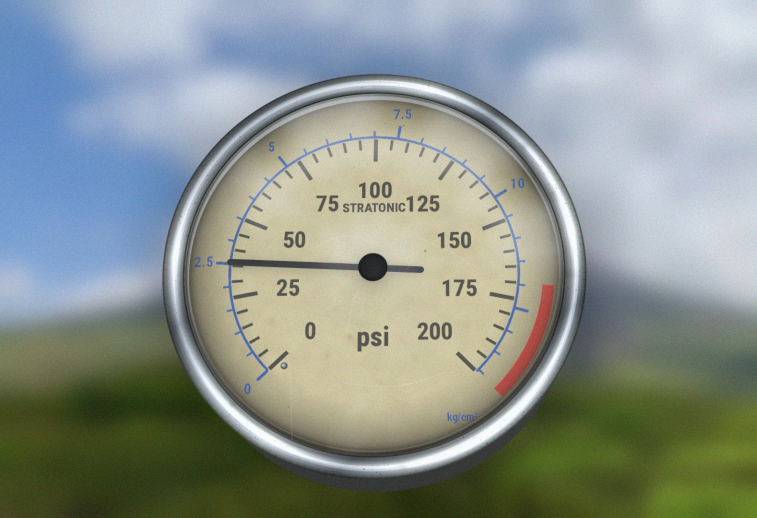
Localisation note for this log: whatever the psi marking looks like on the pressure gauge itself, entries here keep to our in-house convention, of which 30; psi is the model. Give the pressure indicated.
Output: 35; psi
